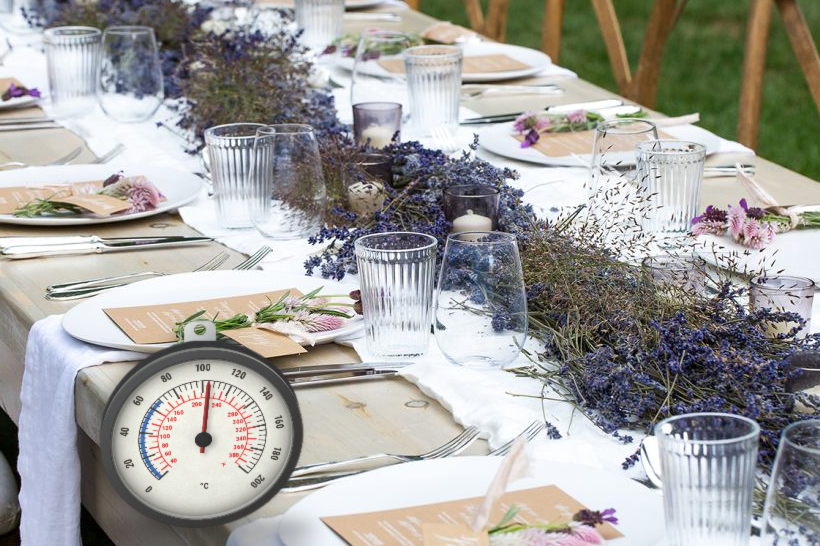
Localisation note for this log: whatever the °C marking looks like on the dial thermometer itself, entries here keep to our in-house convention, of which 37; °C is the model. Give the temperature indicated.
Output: 104; °C
